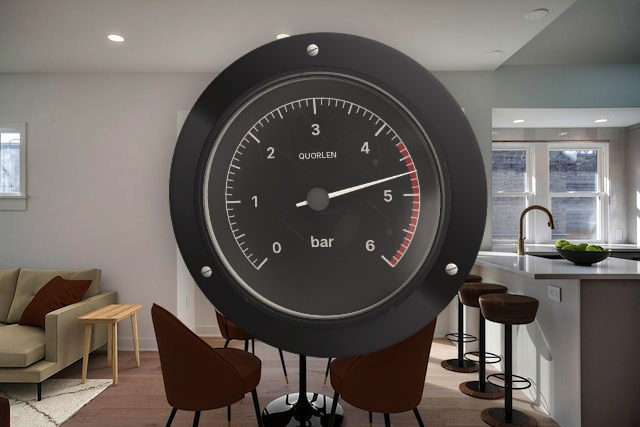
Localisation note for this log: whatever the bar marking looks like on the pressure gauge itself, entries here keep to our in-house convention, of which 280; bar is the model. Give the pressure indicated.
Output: 4.7; bar
